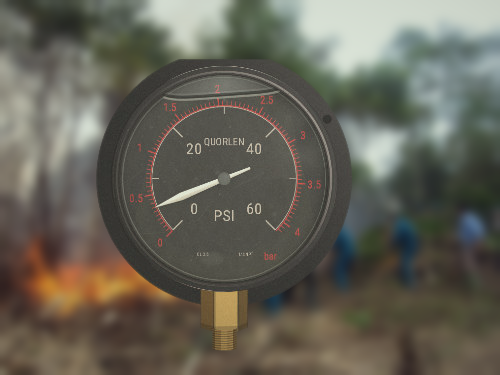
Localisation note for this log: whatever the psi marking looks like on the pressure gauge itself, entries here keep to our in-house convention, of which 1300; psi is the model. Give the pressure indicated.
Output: 5; psi
